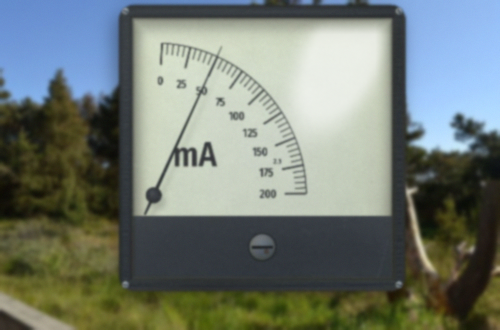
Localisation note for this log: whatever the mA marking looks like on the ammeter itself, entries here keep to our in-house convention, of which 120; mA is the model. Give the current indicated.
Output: 50; mA
